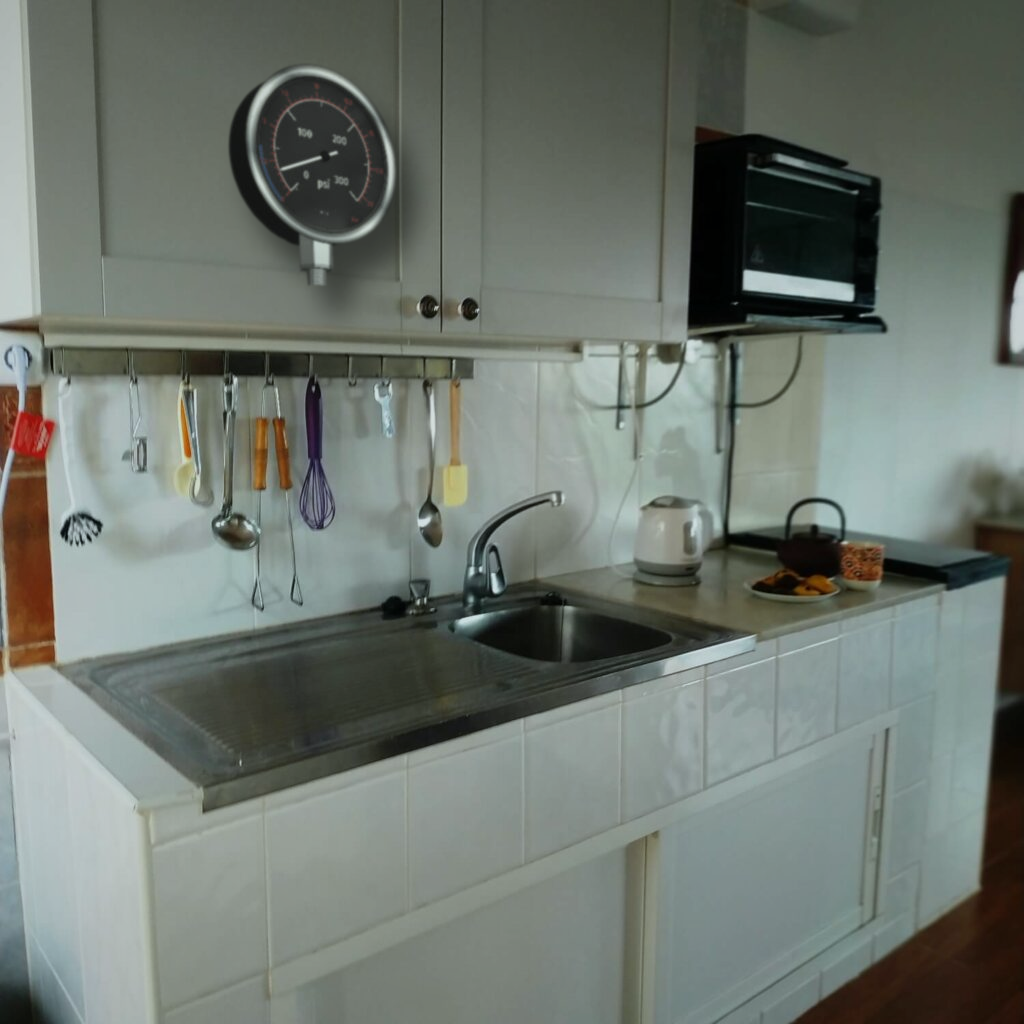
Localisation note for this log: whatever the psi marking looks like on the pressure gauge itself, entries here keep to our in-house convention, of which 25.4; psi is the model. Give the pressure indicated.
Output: 25; psi
